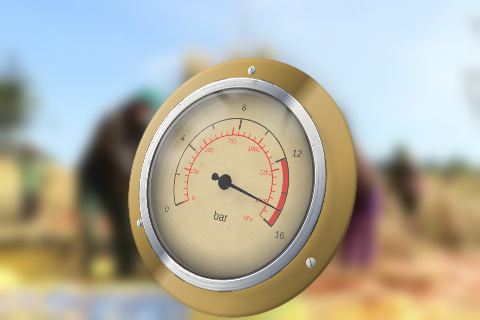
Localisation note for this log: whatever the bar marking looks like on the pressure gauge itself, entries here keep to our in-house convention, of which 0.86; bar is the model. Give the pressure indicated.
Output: 15; bar
